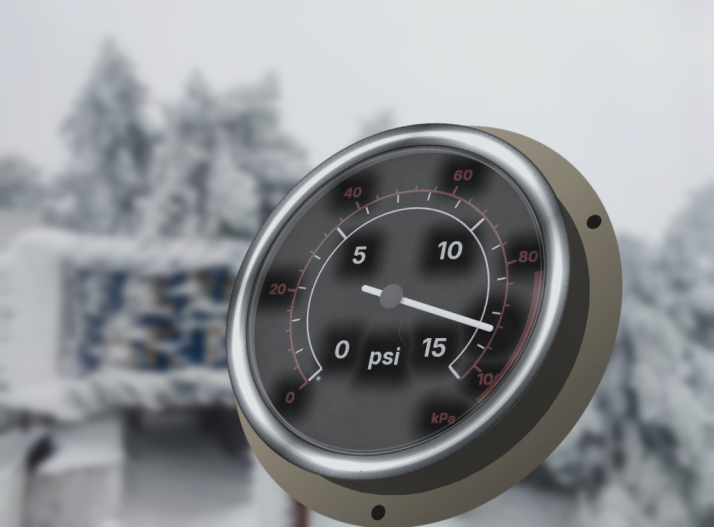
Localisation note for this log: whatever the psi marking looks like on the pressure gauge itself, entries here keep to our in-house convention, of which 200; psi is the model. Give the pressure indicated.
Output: 13.5; psi
